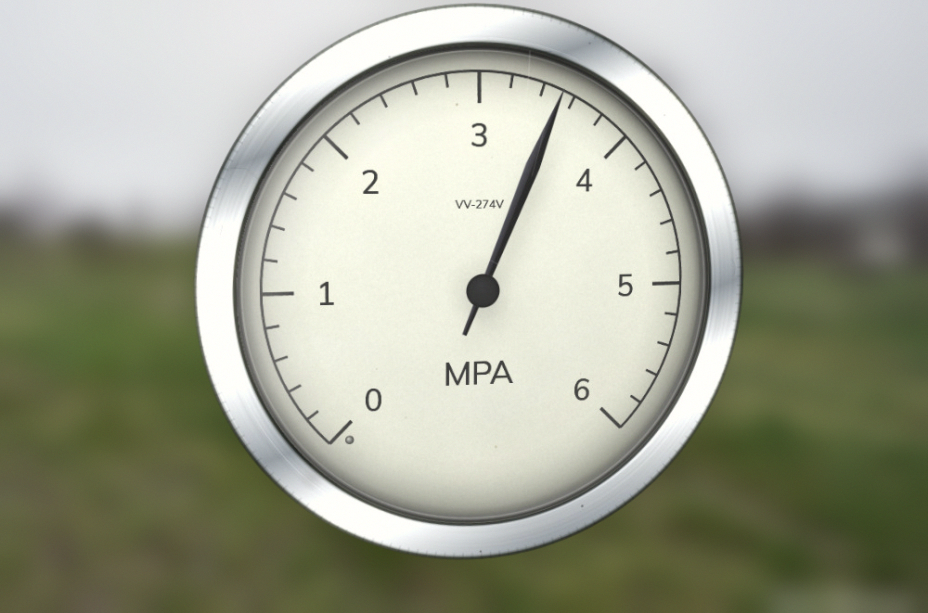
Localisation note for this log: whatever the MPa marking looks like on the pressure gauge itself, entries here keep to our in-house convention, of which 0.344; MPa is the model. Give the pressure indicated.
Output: 3.5; MPa
